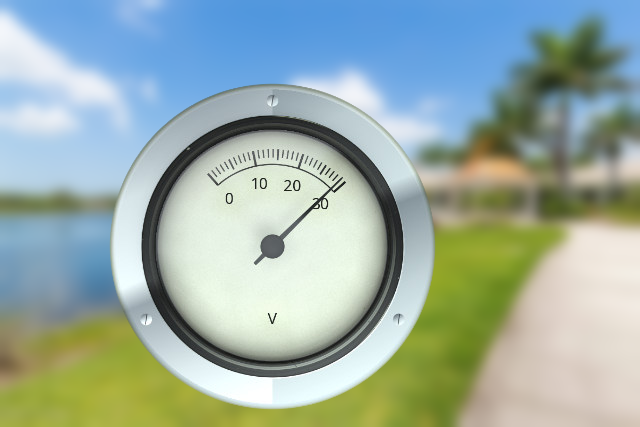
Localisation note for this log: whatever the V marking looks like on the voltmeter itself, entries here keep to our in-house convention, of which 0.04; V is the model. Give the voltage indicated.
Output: 29; V
